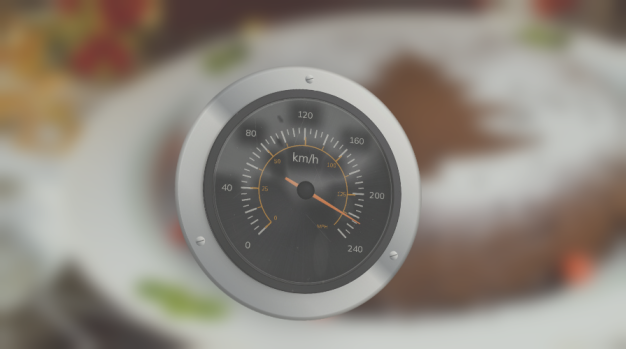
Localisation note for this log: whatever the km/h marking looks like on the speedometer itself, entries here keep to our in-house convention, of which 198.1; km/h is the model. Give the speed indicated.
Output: 225; km/h
